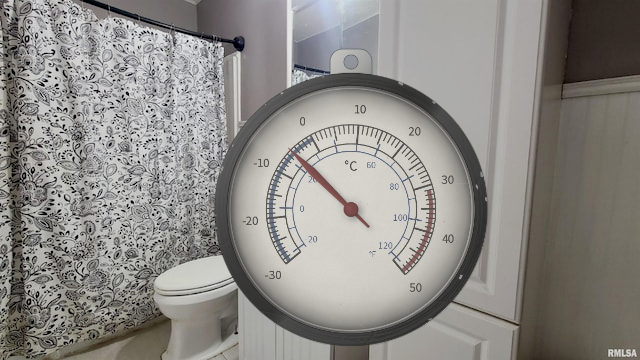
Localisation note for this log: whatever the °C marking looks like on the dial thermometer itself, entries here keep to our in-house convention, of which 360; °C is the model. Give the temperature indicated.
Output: -5; °C
